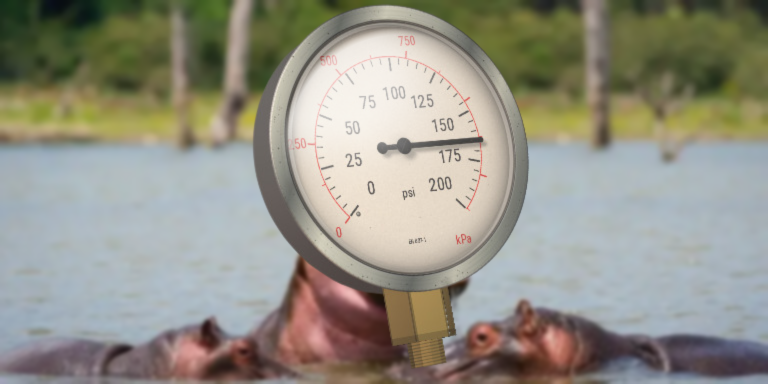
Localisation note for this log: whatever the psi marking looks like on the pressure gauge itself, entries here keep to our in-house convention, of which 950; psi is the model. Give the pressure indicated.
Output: 165; psi
